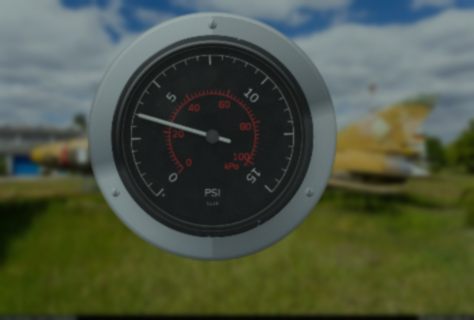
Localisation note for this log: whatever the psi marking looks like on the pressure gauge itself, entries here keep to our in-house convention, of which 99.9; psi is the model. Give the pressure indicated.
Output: 3.5; psi
